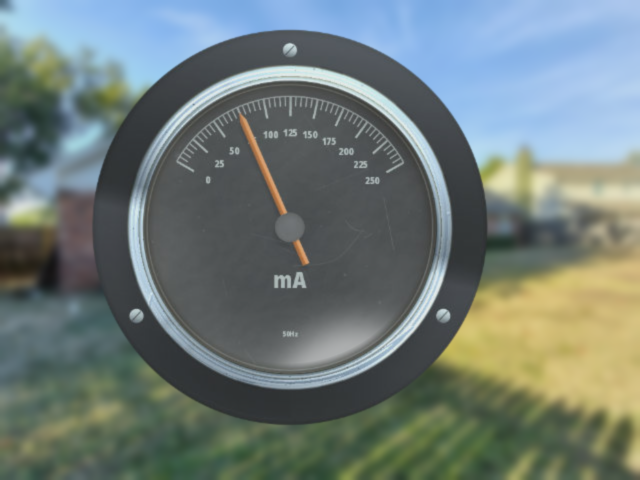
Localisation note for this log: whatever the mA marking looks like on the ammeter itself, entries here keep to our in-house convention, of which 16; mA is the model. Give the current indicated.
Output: 75; mA
